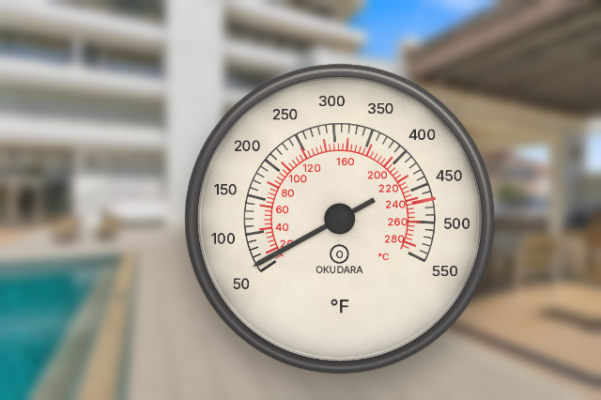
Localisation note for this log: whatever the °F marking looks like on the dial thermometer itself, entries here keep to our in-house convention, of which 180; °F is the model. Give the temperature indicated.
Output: 60; °F
